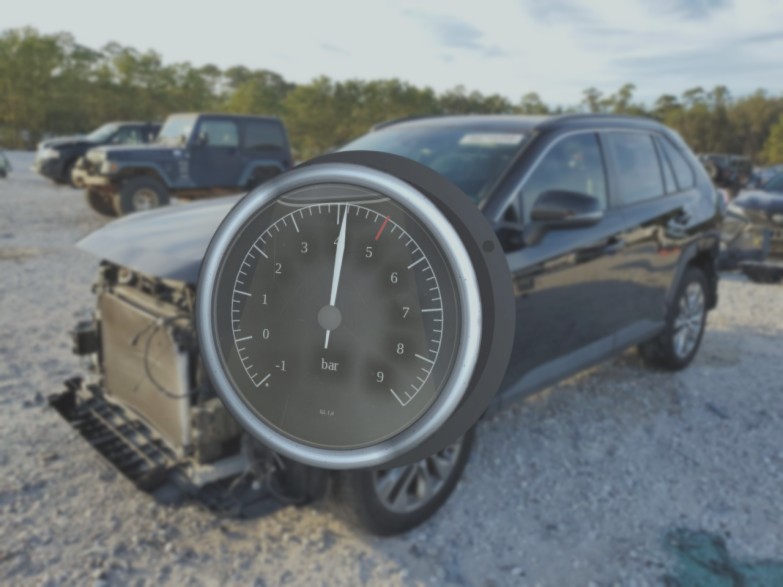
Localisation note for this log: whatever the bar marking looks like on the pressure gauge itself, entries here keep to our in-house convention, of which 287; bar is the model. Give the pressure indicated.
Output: 4.2; bar
